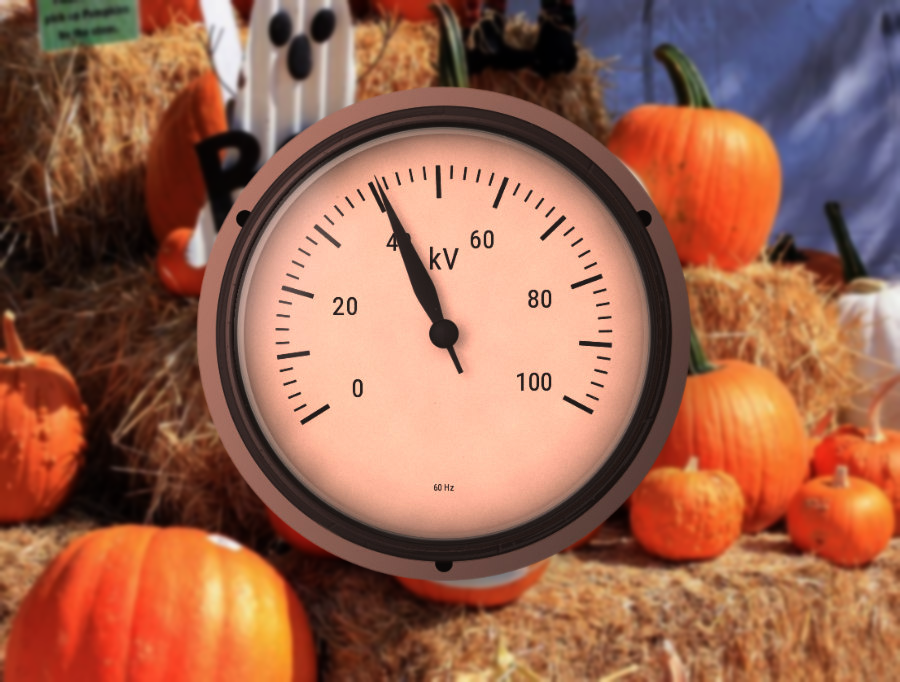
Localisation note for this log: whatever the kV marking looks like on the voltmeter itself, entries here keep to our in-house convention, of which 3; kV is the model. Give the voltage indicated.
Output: 41; kV
